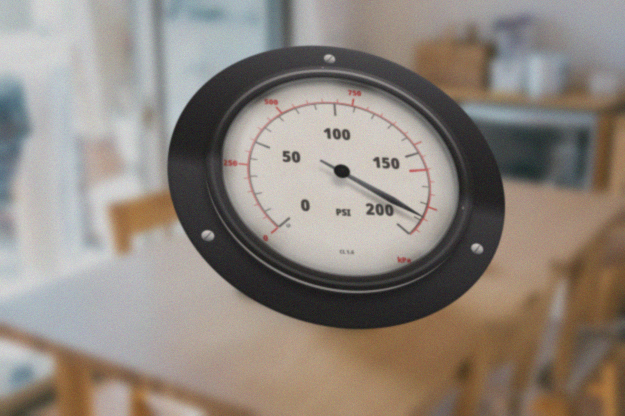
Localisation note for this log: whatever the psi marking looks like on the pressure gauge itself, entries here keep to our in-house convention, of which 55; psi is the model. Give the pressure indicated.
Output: 190; psi
